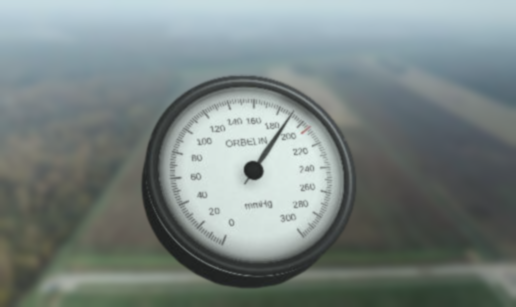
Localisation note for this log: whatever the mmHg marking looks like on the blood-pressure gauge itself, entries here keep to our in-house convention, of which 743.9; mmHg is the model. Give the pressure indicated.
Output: 190; mmHg
